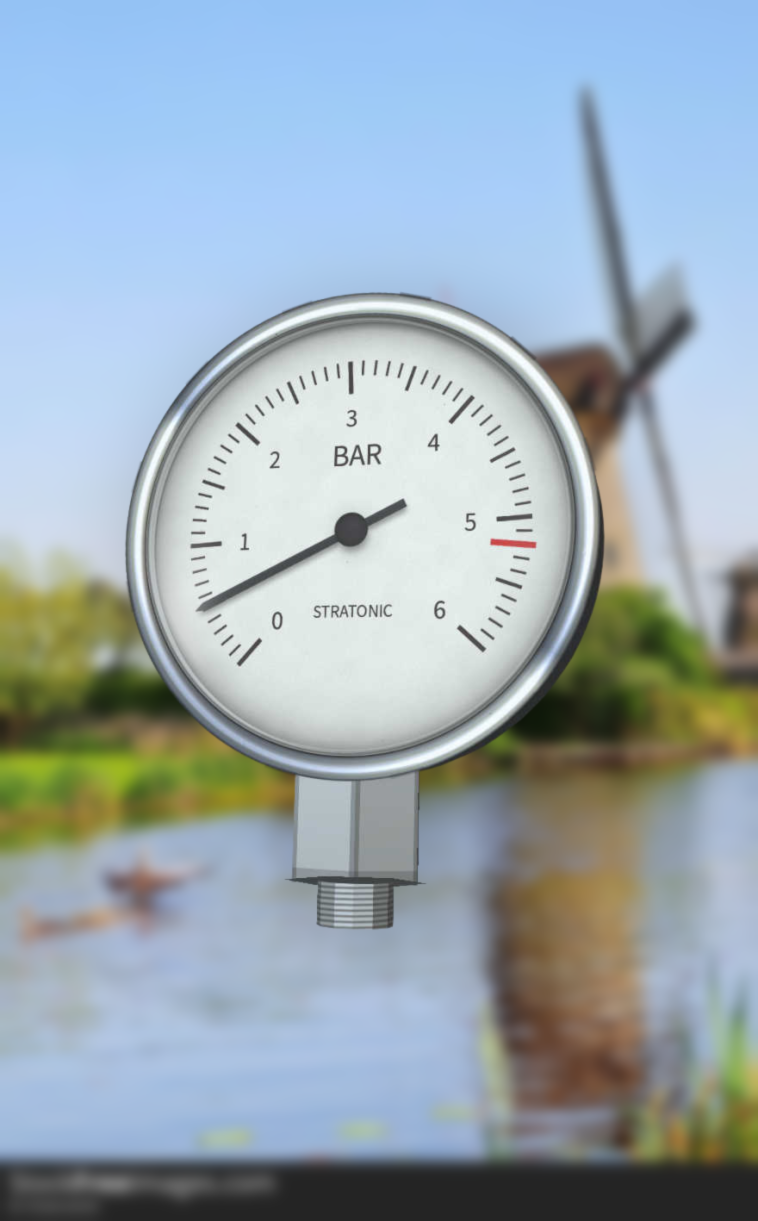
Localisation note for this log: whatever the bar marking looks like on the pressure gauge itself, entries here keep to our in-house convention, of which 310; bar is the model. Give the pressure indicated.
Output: 0.5; bar
